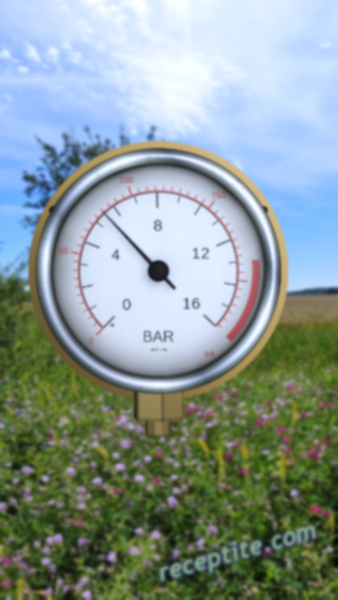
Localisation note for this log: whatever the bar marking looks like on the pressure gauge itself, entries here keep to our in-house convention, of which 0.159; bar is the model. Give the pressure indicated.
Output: 5.5; bar
